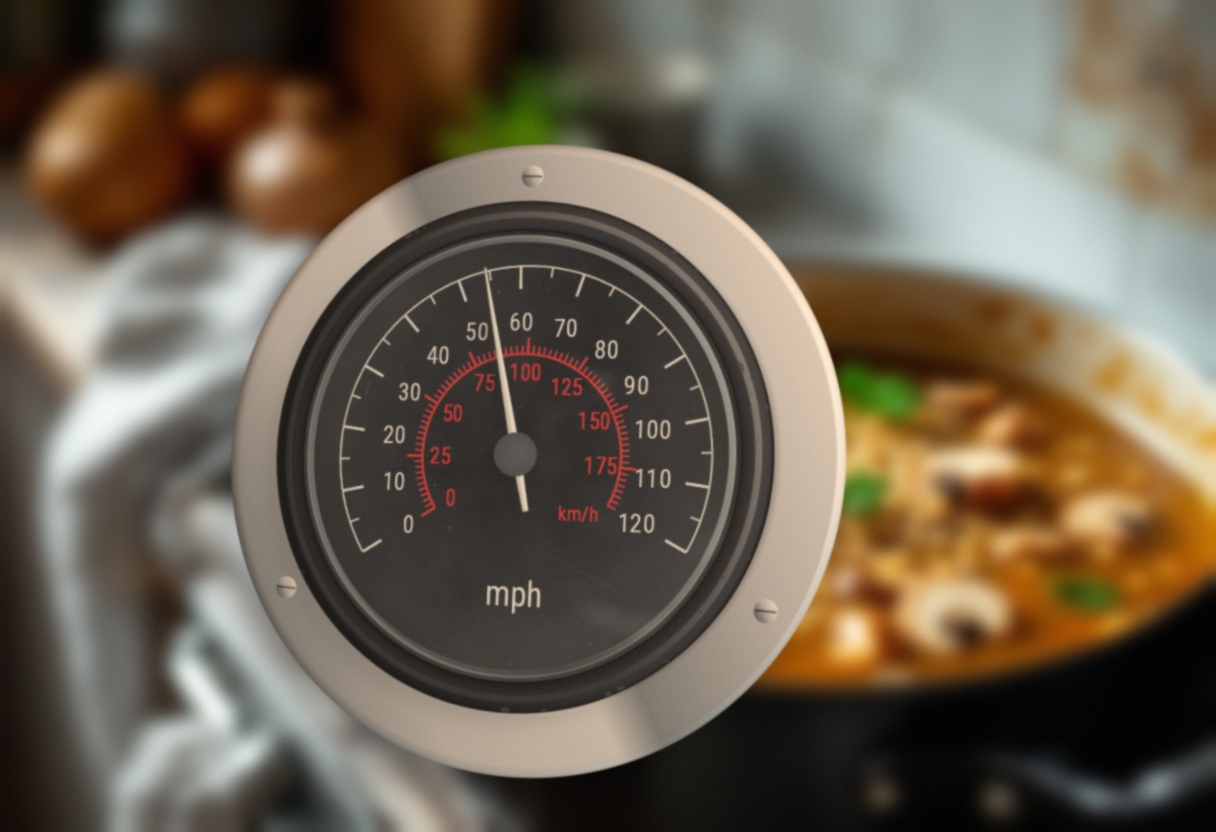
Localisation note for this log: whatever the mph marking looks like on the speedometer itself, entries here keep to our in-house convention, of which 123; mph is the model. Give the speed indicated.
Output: 55; mph
